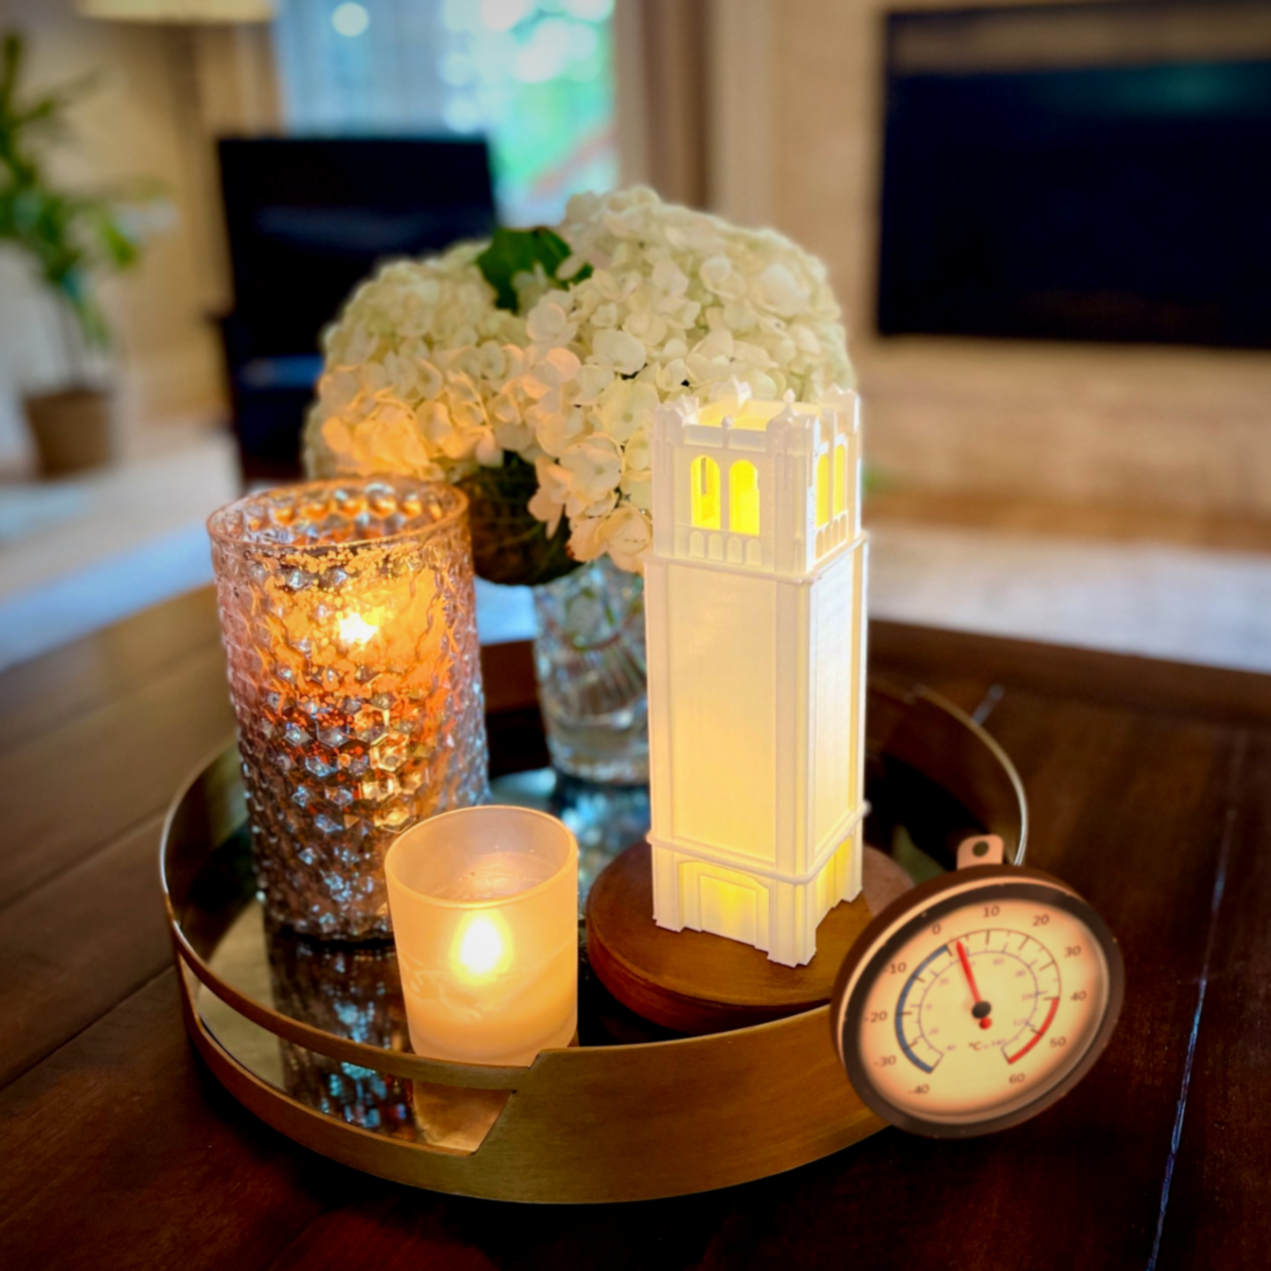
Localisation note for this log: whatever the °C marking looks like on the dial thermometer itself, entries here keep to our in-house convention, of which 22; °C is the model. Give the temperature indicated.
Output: 2.5; °C
